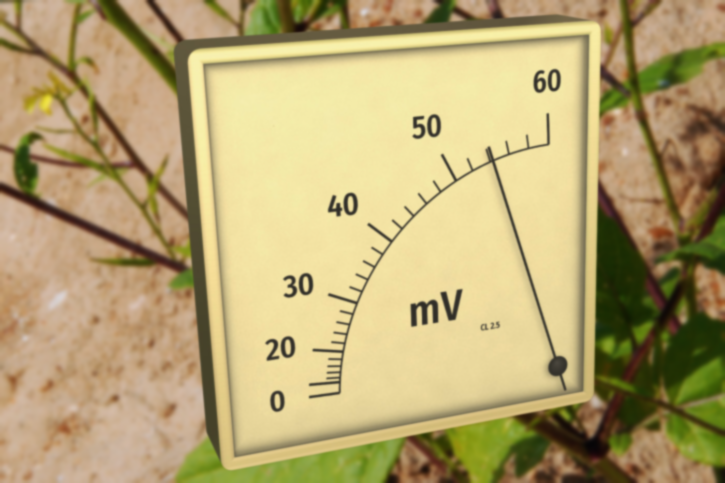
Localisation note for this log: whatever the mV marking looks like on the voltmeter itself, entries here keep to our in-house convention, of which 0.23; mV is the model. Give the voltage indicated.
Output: 54; mV
